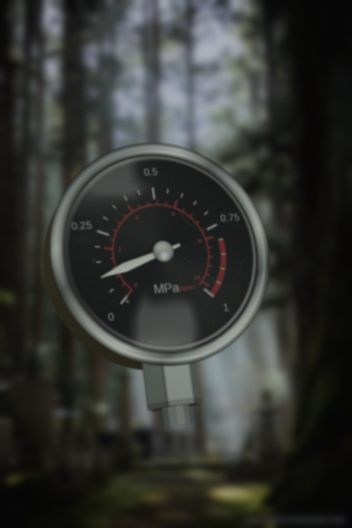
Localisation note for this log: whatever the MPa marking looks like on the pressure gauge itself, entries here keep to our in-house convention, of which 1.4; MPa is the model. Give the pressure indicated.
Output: 0.1; MPa
